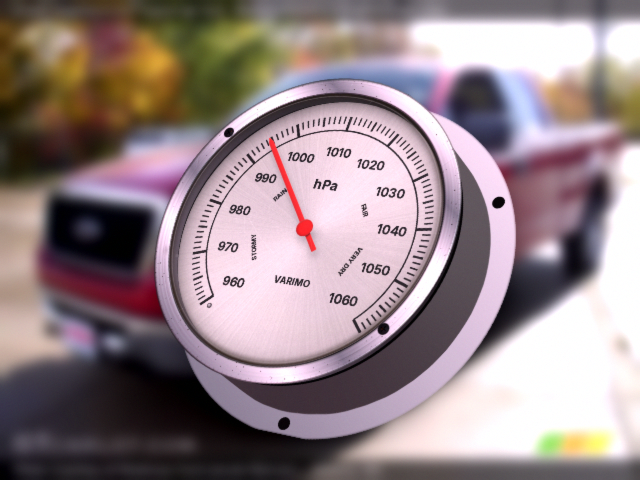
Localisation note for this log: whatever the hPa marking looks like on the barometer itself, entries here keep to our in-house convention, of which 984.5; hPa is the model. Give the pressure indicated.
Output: 995; hPa
